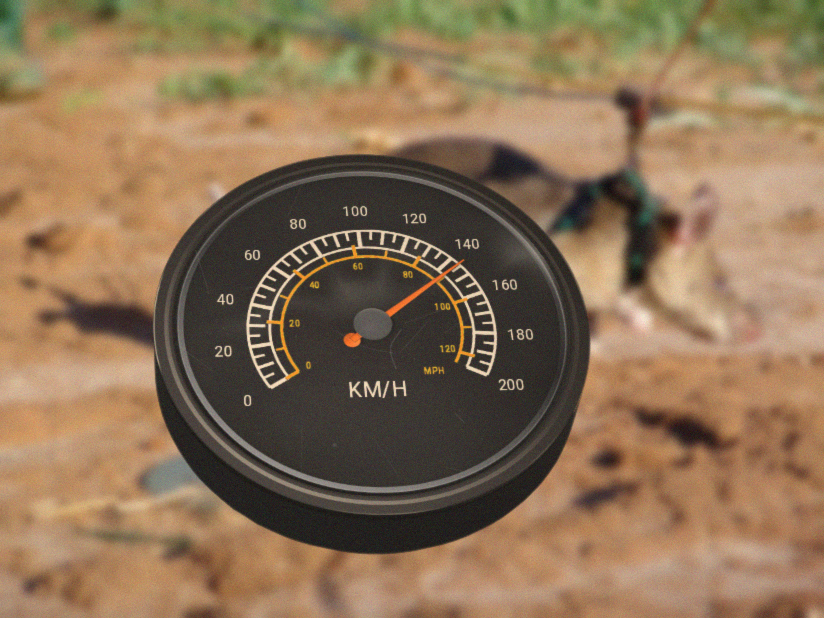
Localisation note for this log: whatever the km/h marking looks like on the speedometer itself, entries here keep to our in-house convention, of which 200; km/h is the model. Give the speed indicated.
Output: 145; km/h
